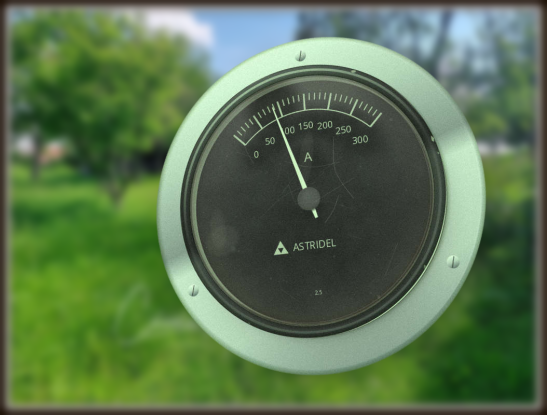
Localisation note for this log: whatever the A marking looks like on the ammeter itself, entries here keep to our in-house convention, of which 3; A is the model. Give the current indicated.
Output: 90; A
